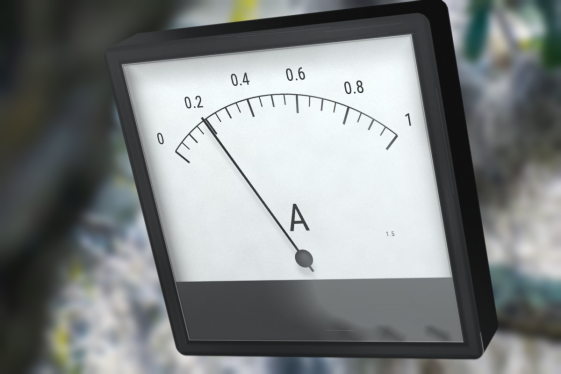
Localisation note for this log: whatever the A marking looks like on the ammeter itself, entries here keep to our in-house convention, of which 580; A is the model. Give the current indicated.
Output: 0.2; A
